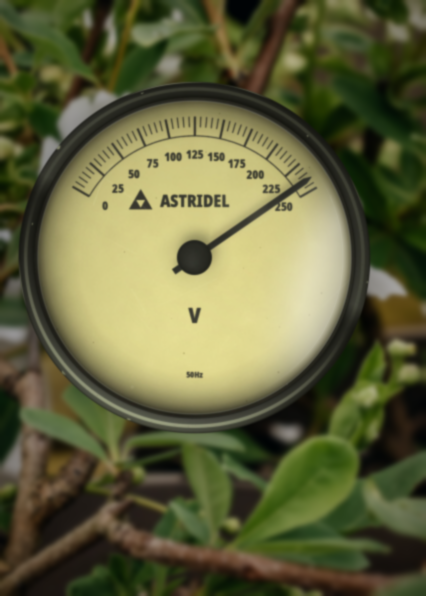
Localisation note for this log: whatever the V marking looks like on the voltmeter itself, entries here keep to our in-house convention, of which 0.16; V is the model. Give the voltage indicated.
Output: 240; V
